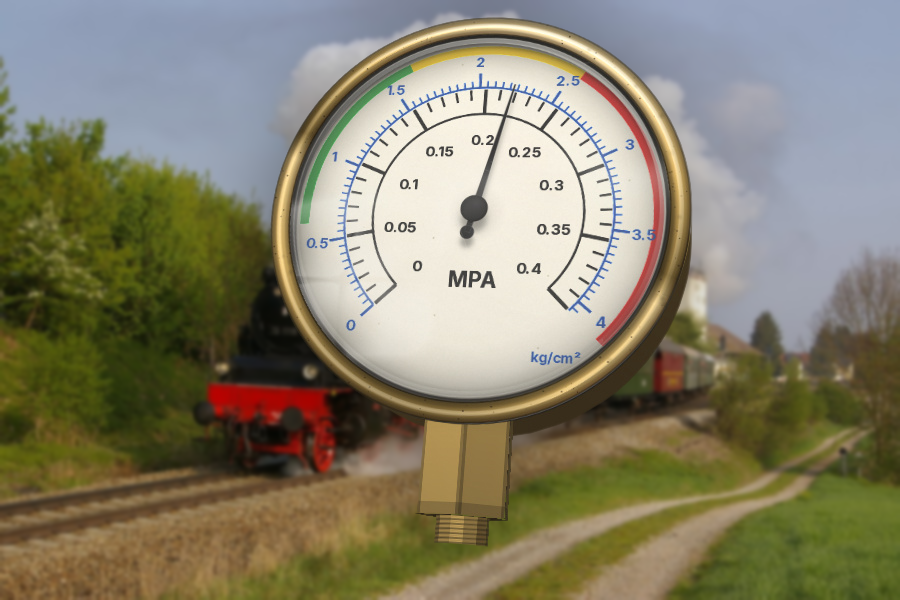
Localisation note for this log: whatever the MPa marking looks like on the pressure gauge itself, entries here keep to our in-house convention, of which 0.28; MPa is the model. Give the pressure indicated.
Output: 0.22; MPa
